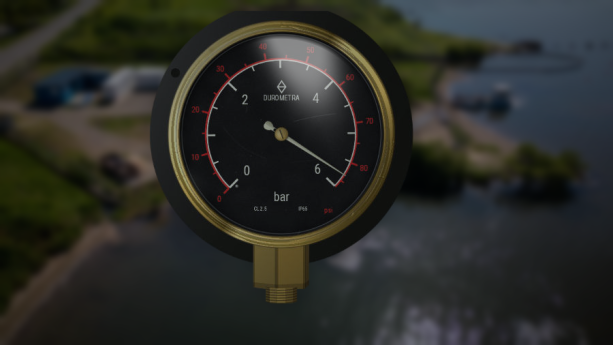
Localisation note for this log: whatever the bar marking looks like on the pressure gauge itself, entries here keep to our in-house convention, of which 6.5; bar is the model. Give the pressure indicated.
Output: 5.75; bar
